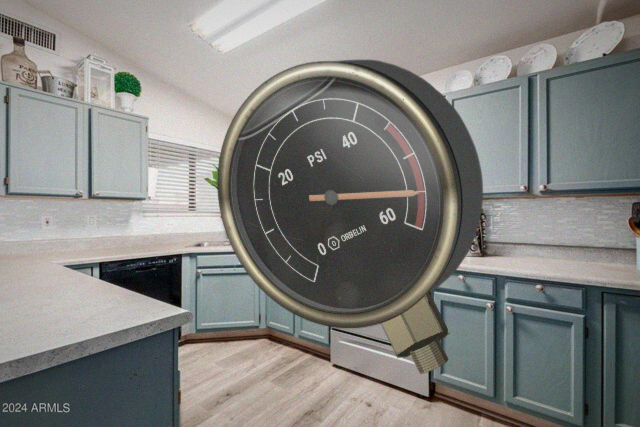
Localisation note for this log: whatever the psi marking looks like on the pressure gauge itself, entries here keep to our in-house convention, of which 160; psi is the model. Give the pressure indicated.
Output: 55; psi
